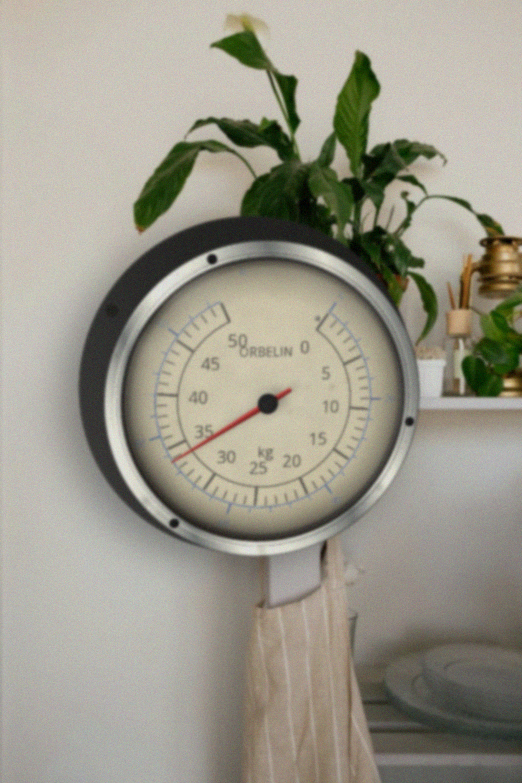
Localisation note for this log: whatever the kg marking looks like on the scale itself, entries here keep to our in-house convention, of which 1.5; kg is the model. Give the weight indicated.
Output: 34; kg
